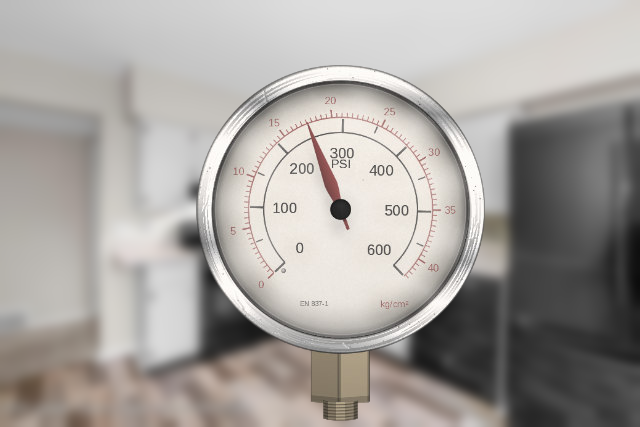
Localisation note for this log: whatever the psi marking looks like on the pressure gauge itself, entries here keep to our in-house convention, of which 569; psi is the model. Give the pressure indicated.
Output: 250; psi
